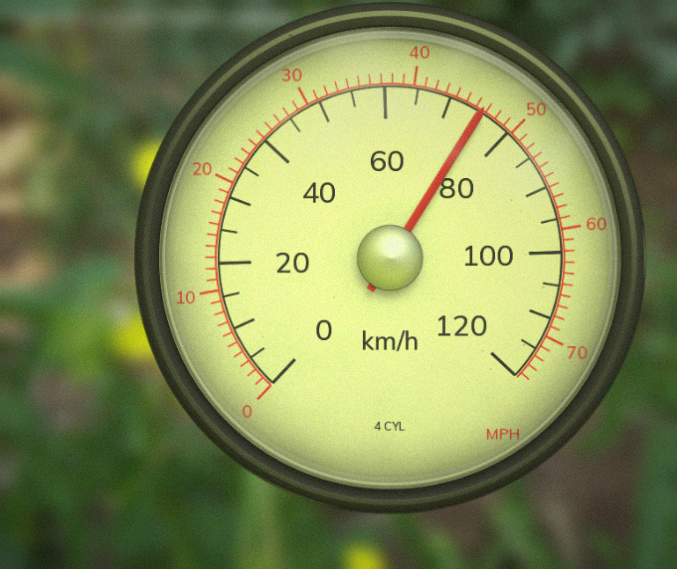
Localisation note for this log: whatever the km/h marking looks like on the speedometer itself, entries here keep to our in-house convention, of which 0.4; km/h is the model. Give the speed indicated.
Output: 75; km/h
